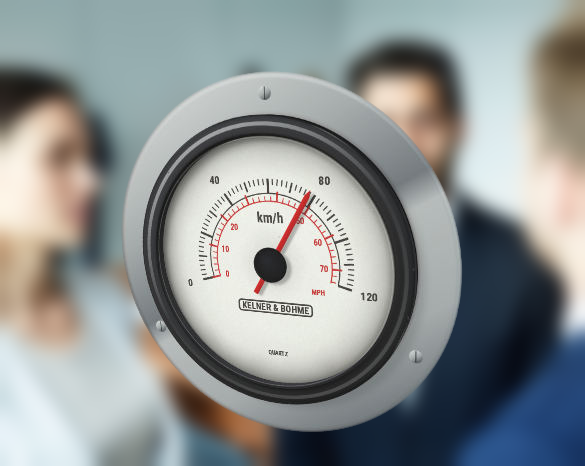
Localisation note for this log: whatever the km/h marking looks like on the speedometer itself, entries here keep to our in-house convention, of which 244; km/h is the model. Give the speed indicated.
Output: 78; km/h
